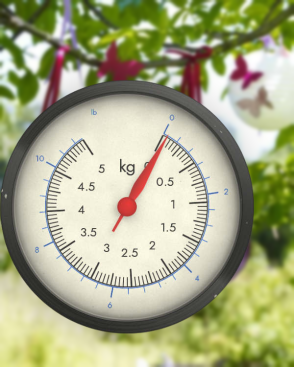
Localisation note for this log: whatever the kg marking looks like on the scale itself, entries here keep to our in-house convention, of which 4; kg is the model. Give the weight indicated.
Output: 0.05; kg
